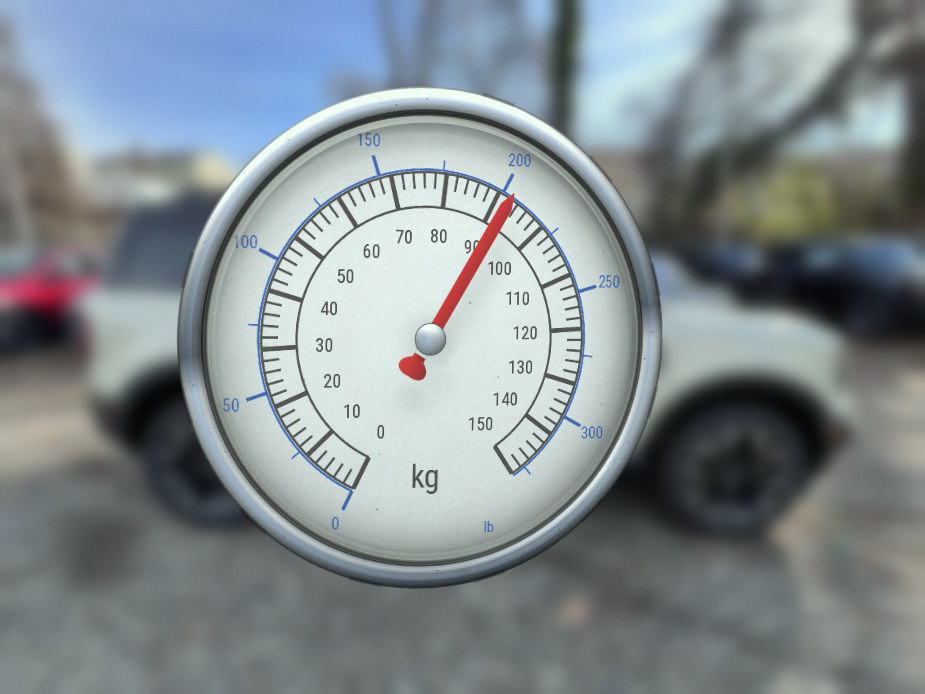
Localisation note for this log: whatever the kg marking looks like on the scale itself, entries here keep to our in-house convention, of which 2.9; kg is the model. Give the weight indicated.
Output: 92; kg
